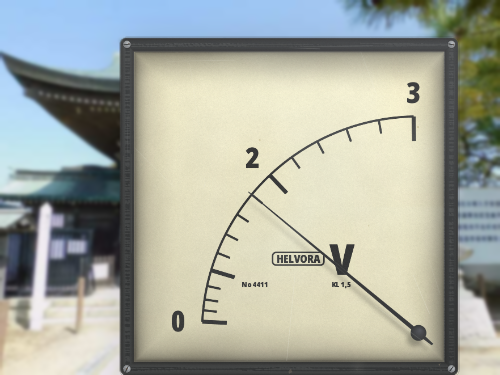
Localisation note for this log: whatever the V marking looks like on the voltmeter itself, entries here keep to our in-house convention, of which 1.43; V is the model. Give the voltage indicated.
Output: 1.8; V
